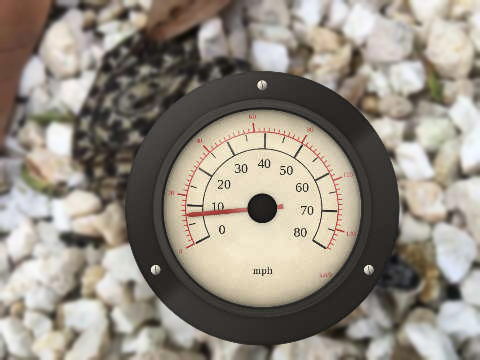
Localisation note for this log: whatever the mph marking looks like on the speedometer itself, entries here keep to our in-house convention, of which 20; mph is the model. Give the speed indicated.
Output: 7.5; mph
